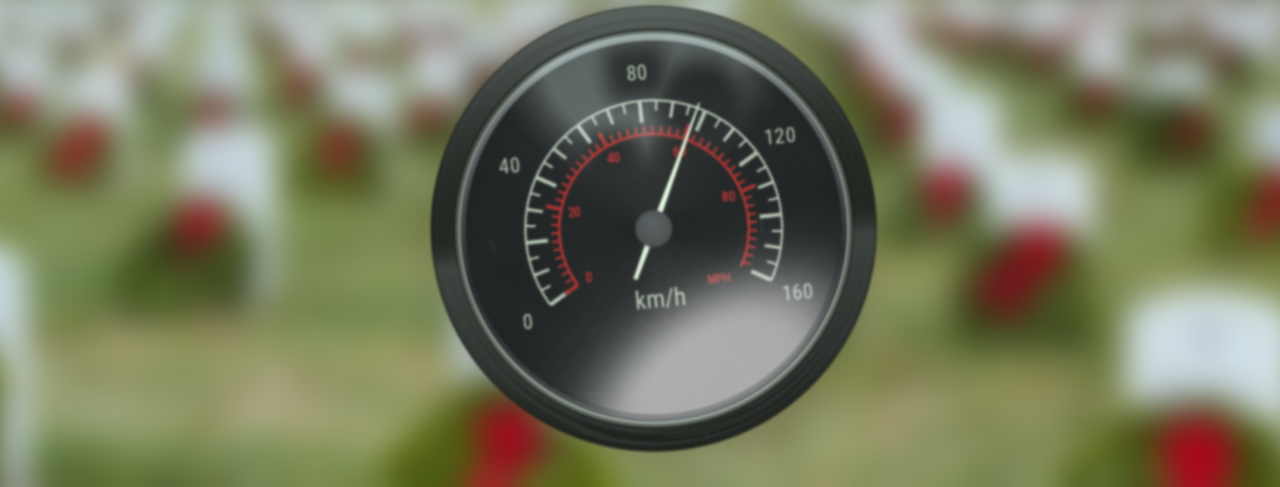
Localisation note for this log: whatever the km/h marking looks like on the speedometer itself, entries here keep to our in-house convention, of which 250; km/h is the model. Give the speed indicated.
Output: 97.5; km/h
